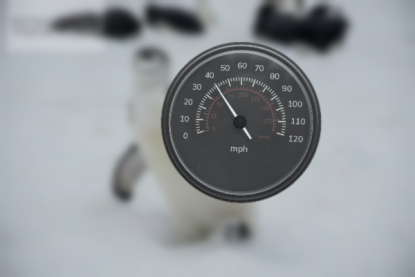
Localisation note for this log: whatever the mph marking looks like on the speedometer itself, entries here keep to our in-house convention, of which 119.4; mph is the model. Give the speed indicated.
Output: 40; mph
